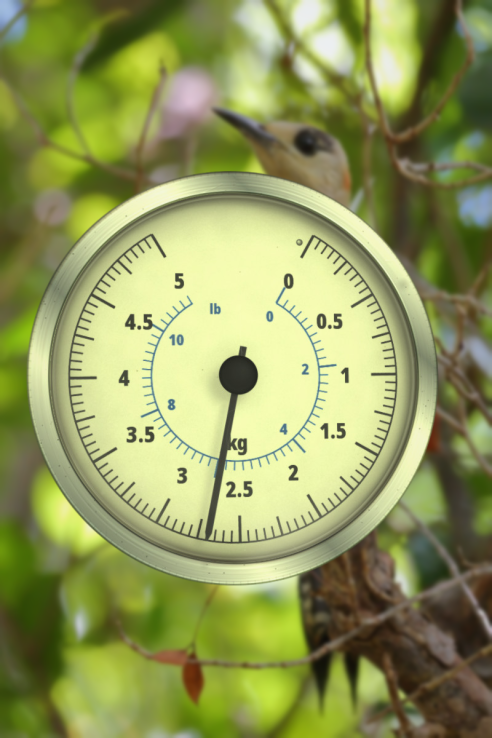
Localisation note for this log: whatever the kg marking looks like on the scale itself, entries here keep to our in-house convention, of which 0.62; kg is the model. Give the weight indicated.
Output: 2.7; kg
